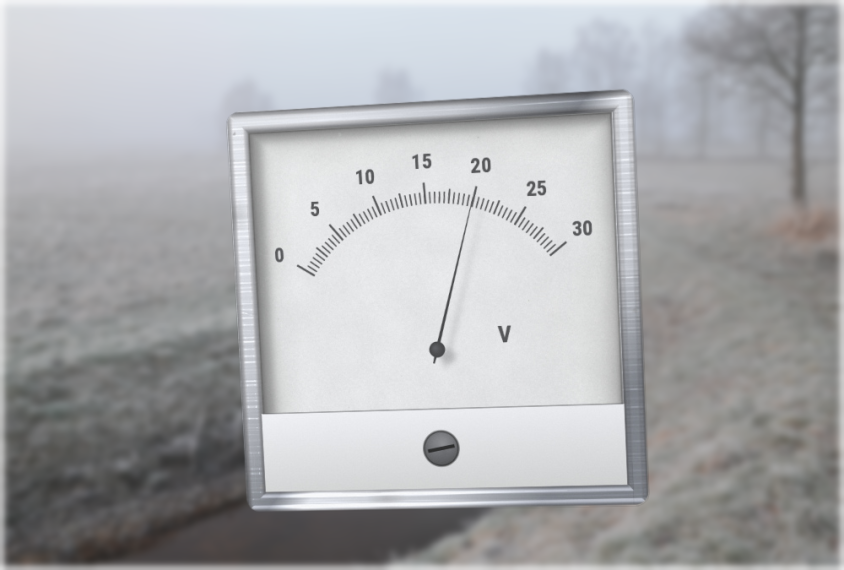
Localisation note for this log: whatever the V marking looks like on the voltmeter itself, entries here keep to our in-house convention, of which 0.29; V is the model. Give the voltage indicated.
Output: 20; V
